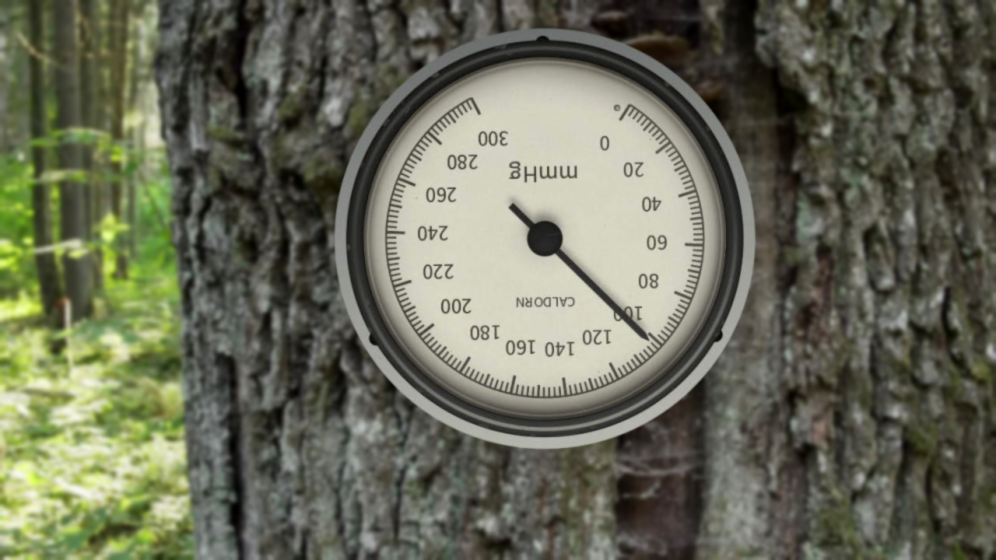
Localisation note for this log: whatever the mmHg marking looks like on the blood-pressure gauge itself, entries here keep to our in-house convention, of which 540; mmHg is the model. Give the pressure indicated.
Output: 102; mmHg
